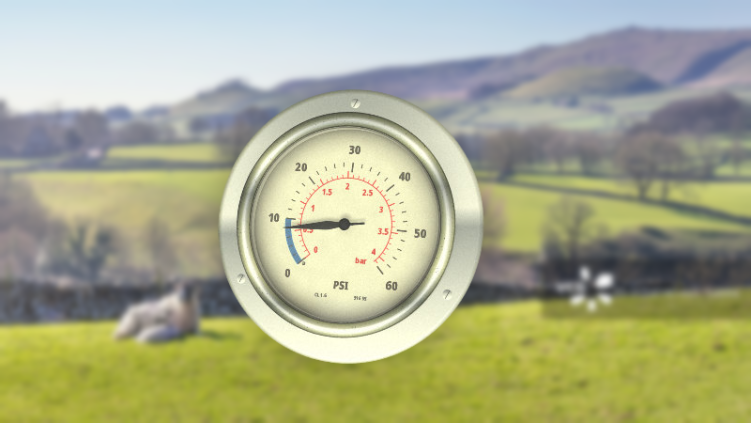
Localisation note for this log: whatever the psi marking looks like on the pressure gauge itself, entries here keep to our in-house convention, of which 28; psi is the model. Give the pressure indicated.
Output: 8; psi
